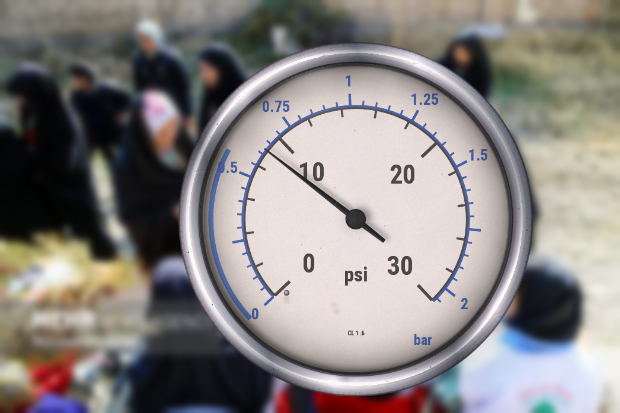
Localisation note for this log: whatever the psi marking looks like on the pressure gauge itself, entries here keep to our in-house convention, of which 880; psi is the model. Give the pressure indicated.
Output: 9; psi
